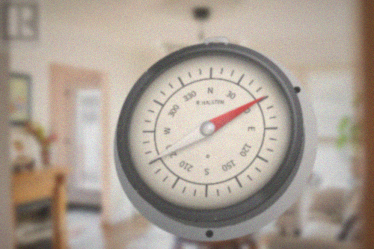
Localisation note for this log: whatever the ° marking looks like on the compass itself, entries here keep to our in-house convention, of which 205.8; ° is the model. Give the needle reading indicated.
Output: 60; °
